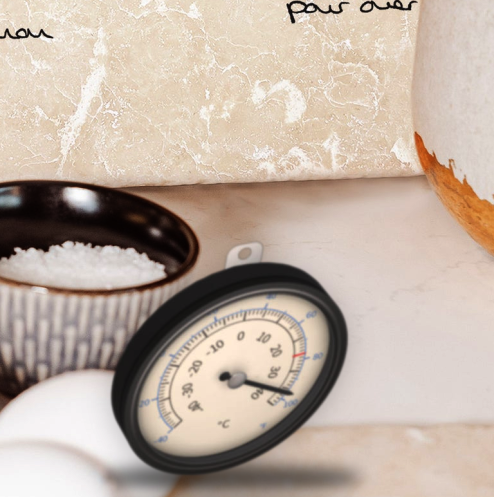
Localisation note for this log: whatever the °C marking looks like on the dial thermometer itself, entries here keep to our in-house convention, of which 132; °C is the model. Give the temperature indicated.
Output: 35; °C
